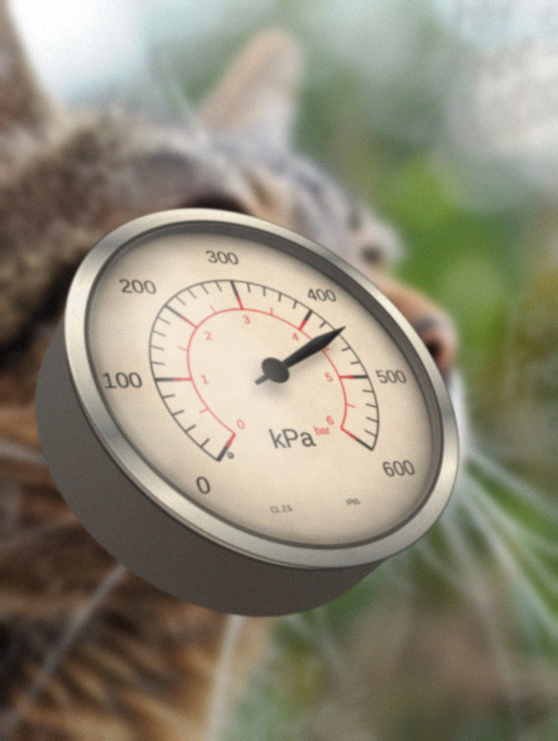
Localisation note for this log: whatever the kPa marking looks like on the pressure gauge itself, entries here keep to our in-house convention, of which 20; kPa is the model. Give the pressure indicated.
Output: 440; kPa
